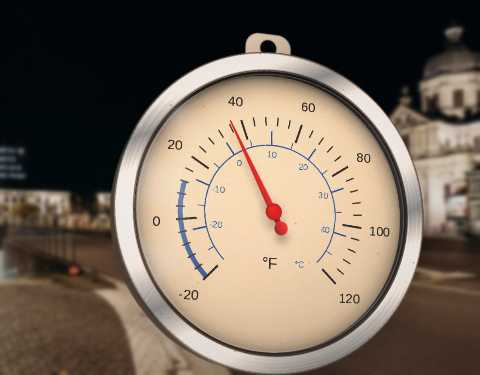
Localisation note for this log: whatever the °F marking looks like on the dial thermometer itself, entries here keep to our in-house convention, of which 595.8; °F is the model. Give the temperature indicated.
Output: 36; °F
